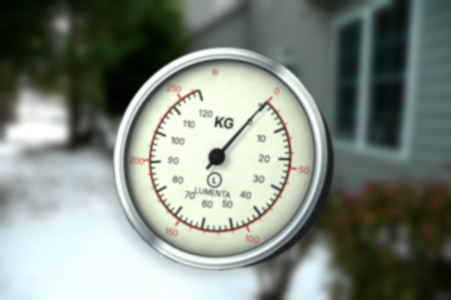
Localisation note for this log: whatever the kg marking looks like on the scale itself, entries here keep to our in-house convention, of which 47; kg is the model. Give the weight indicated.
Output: 0; kg
